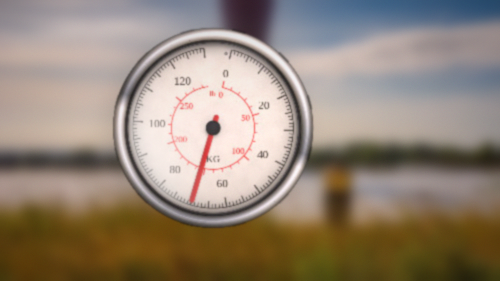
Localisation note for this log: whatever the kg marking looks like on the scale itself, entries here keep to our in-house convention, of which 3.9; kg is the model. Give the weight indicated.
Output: 70; kg
